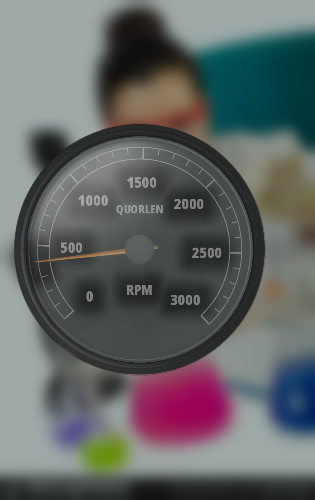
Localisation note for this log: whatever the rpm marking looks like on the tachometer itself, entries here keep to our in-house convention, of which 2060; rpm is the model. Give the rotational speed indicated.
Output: 400; rpm
